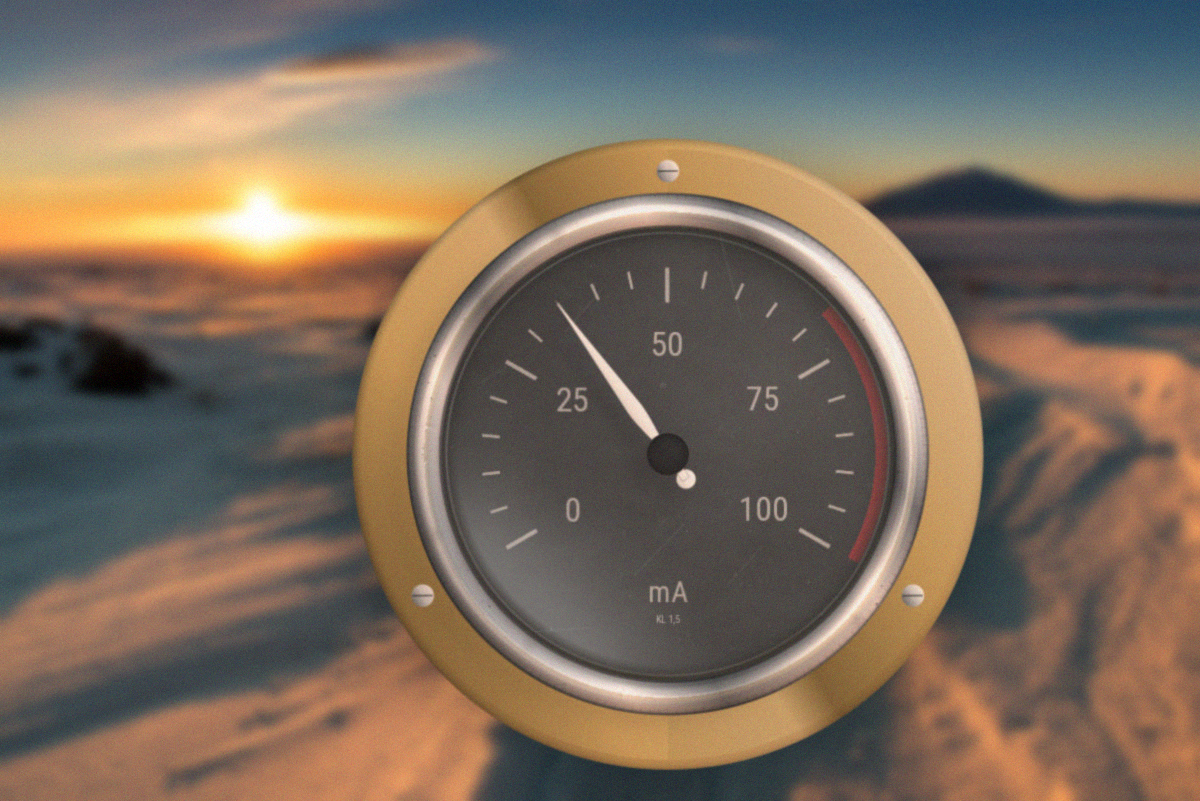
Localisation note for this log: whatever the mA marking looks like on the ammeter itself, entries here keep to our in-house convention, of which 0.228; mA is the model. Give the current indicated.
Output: 35; mA
